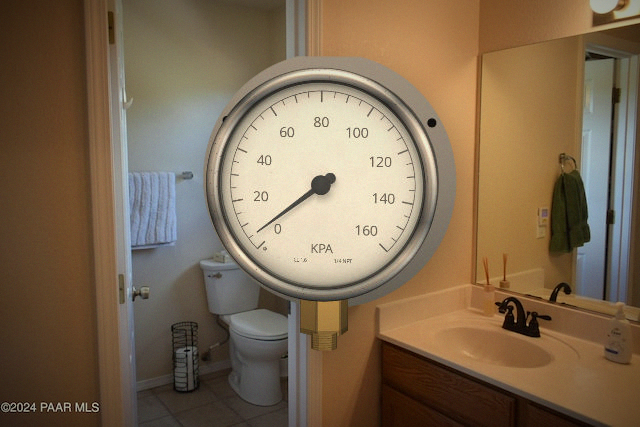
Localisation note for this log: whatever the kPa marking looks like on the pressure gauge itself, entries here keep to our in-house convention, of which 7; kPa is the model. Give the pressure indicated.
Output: 5; kPa
